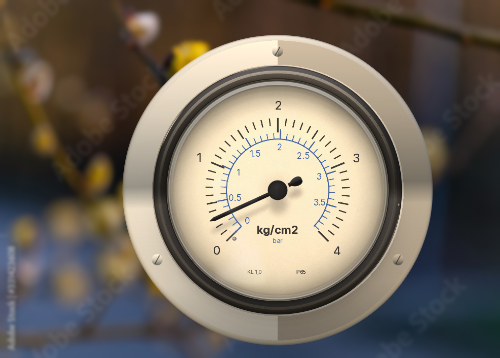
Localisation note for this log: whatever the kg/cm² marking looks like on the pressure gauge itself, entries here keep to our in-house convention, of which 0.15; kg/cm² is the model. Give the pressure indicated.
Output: 0.3; kg/cm²
